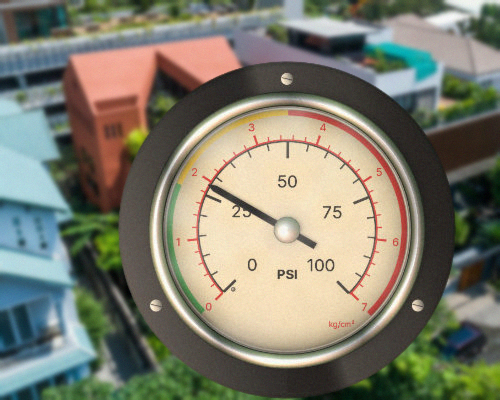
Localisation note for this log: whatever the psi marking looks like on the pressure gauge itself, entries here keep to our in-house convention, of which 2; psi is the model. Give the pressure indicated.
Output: 27.5; psi
